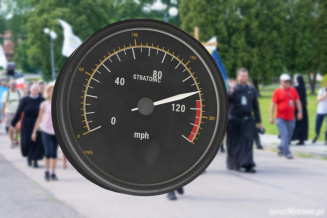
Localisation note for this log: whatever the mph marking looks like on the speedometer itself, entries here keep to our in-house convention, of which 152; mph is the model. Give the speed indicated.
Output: 110; mph
